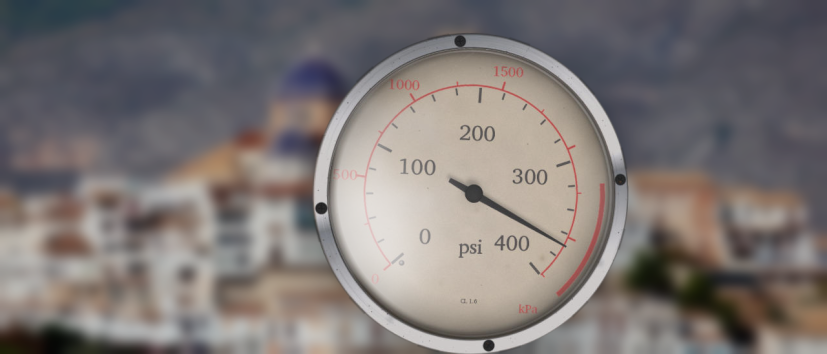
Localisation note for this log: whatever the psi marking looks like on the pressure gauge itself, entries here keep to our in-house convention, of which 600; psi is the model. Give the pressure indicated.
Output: 370; psi
